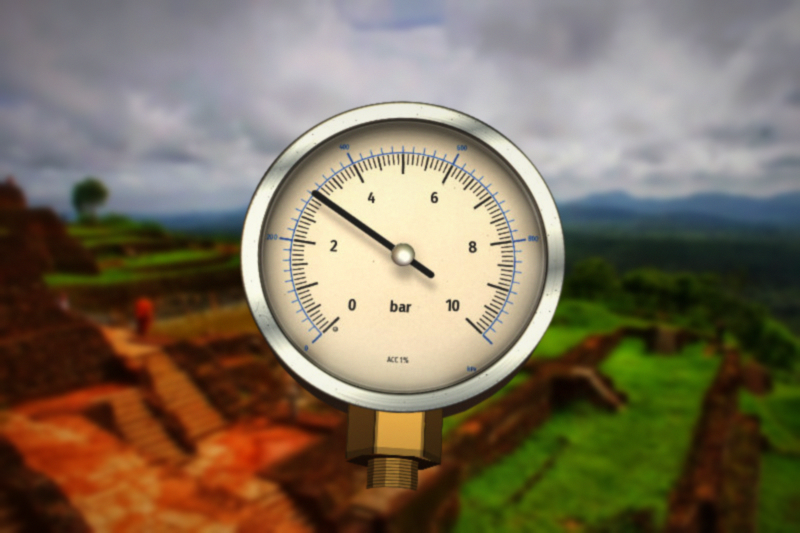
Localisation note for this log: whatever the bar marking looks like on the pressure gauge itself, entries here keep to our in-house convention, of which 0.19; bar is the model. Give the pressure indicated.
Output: 3; bar
